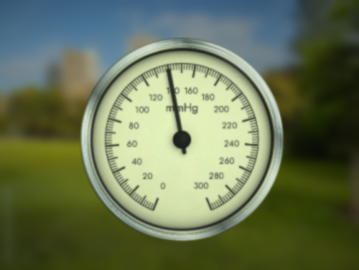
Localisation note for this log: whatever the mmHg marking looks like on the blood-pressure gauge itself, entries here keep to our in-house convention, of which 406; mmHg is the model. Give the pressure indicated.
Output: 140; mmHg
